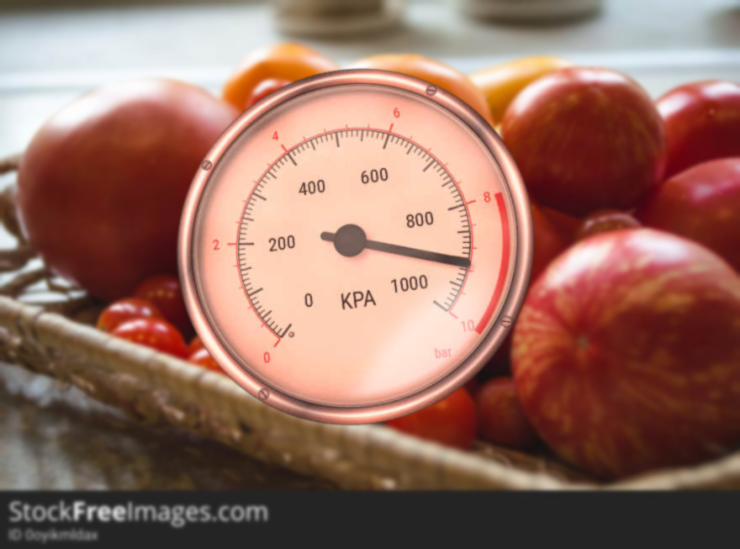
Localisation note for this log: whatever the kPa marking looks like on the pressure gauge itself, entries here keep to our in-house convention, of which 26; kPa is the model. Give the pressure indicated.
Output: 910; kPa
